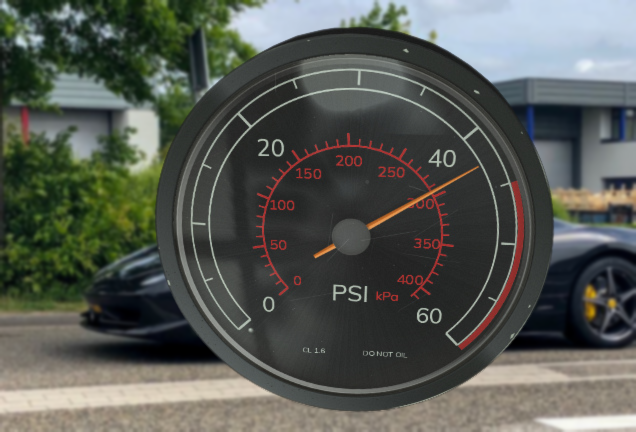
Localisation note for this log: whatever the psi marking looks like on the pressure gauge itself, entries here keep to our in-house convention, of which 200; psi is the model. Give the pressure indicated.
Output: 42.5; psi
